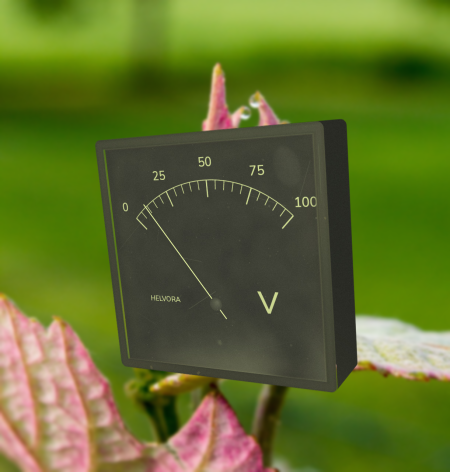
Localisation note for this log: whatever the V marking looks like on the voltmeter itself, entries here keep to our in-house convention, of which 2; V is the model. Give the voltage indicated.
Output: 10; V
